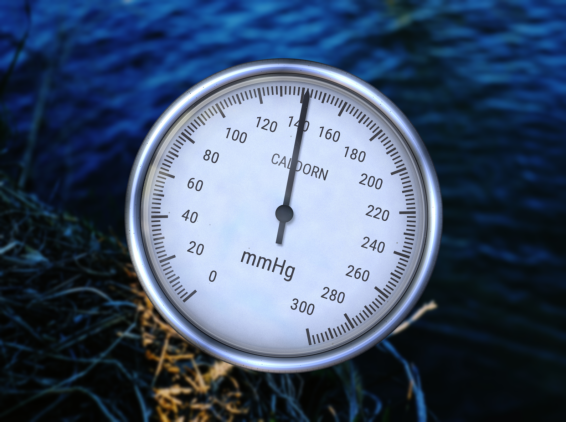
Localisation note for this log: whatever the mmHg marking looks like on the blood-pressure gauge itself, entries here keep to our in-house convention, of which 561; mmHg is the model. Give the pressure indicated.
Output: 142; mmHg
